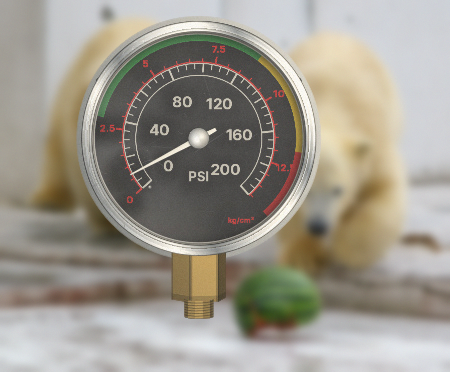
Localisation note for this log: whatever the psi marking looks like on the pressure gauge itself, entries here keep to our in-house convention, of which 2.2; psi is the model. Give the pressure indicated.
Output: 10; psi
